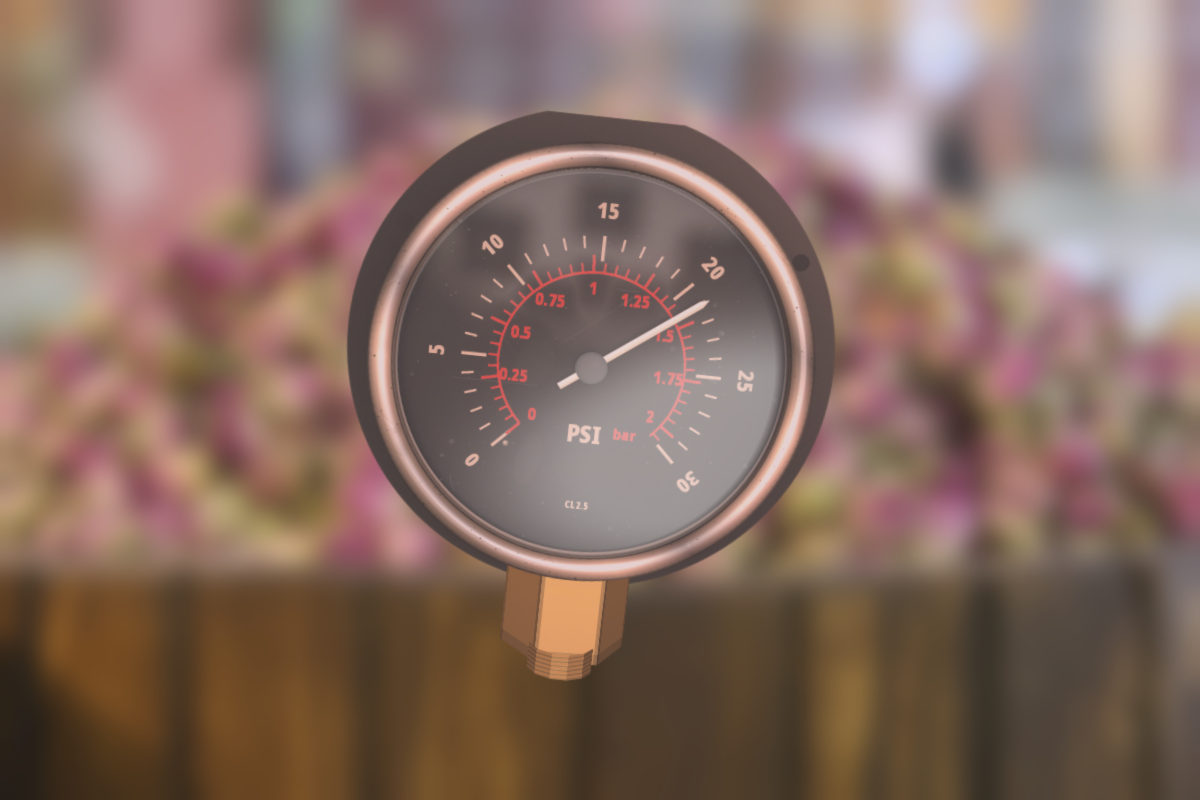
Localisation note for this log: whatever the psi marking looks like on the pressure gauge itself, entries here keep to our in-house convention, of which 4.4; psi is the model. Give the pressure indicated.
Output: 21; psi
